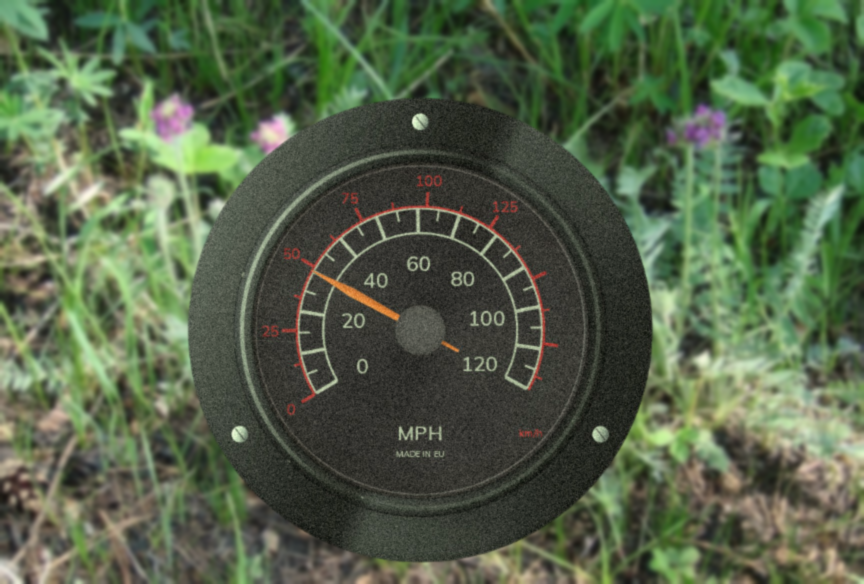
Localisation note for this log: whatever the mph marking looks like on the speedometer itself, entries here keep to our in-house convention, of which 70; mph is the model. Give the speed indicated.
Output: 30; mph
